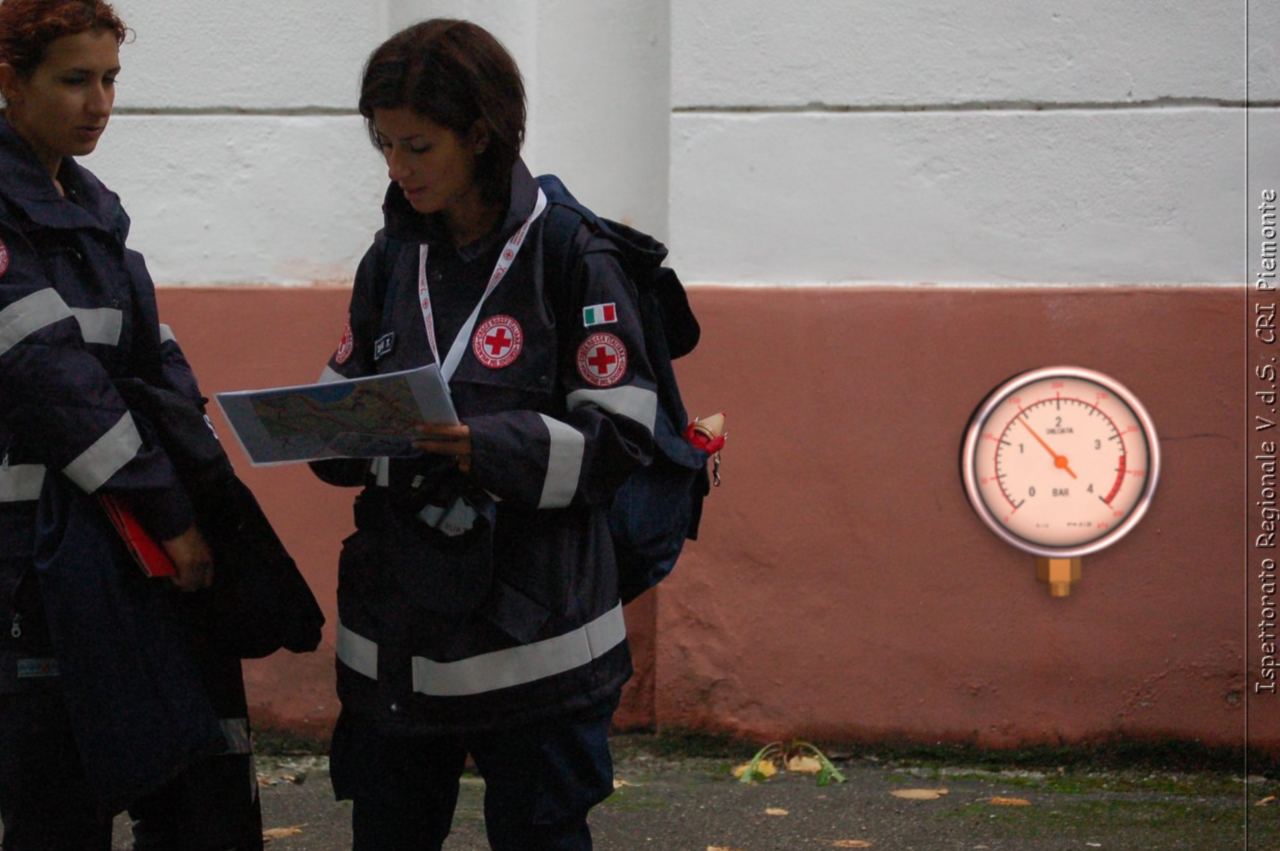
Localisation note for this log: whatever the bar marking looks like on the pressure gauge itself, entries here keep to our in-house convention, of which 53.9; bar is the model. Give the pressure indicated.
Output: 1.4; bar
